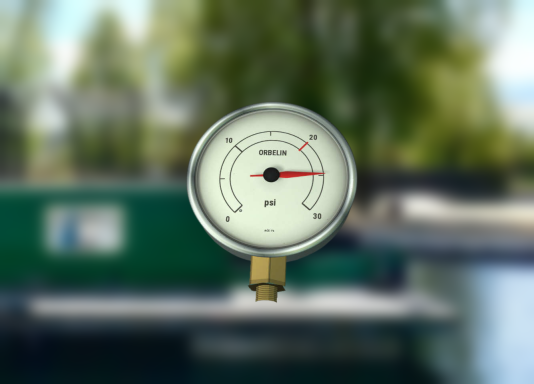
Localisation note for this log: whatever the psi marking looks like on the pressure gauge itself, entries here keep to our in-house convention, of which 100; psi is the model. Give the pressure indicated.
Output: 25; psi
